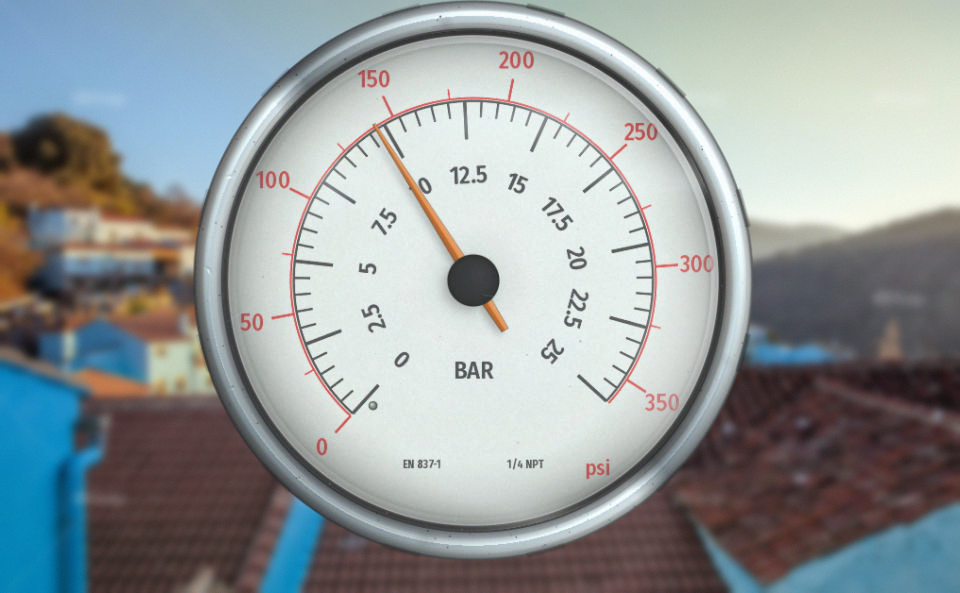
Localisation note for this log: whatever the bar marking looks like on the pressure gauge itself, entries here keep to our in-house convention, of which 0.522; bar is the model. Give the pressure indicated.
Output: 9.75; bar
